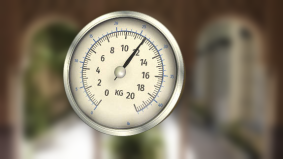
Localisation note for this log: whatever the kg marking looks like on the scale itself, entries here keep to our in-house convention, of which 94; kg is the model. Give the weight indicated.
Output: 12; kg
